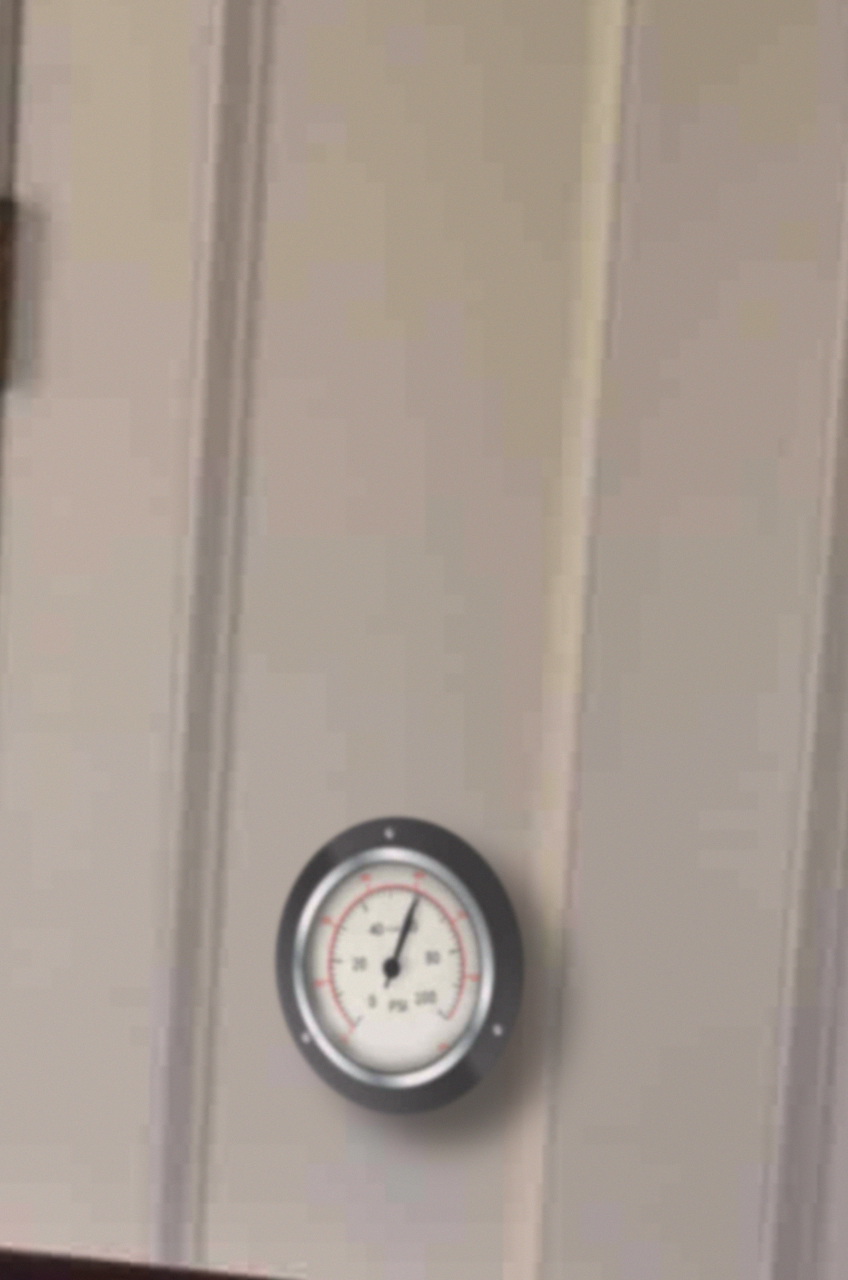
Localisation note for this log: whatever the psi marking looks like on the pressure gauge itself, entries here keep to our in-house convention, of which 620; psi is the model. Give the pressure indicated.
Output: 60; psi
